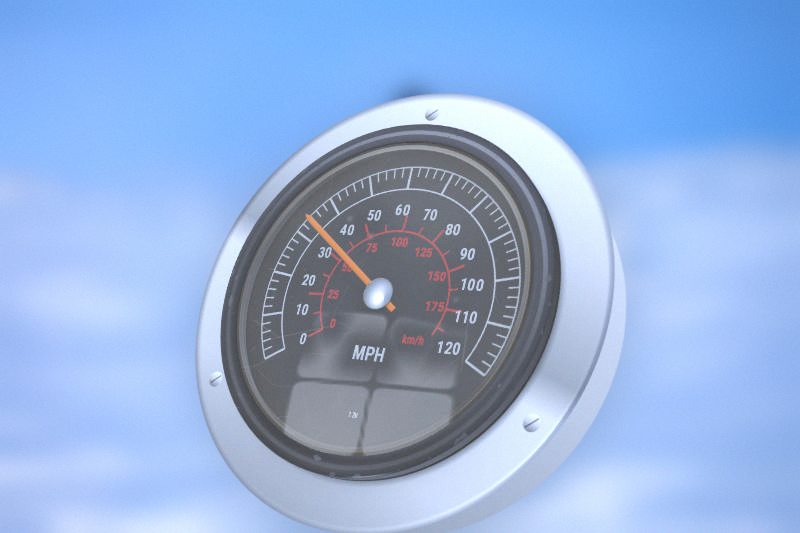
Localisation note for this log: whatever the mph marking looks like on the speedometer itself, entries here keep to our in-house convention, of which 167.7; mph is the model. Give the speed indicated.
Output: 34; mph
